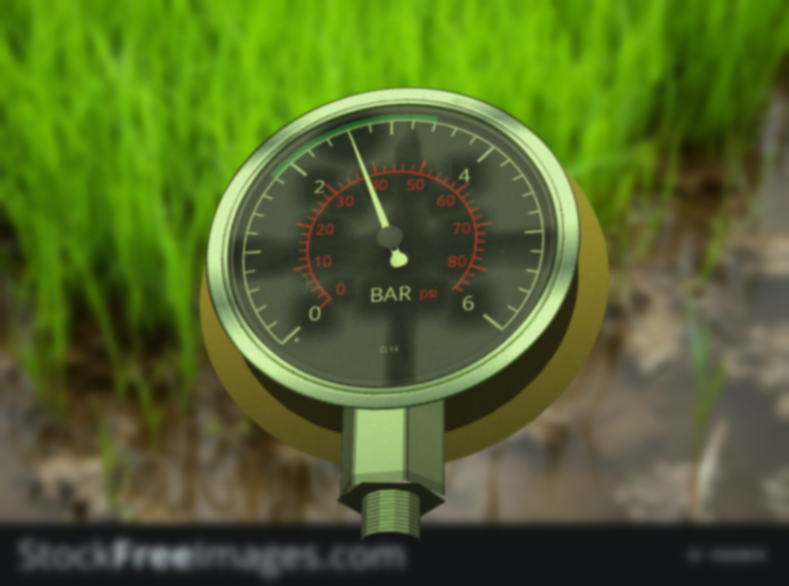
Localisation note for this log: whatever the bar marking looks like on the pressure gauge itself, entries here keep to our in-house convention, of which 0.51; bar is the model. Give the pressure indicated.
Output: 2.6; bar
